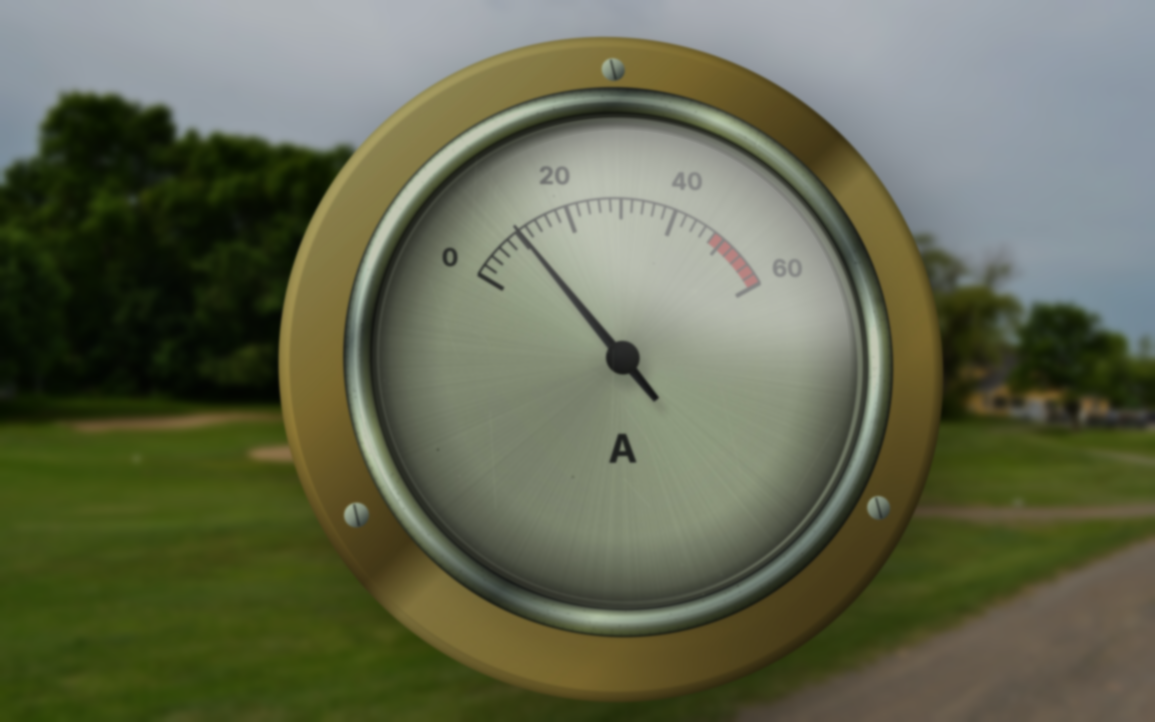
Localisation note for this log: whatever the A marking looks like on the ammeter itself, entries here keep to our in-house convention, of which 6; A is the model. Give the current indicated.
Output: 10; A
